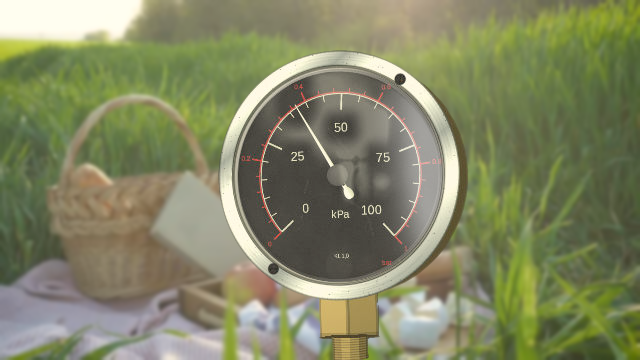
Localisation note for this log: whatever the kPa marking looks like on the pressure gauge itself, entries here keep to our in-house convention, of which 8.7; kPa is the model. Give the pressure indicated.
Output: 37.5; kPa
